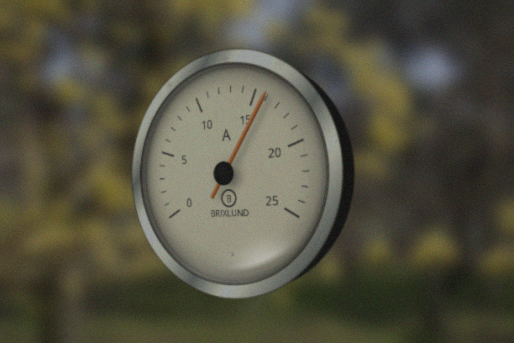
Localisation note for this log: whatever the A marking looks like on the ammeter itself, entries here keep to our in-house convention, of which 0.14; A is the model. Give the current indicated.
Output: 16; A
